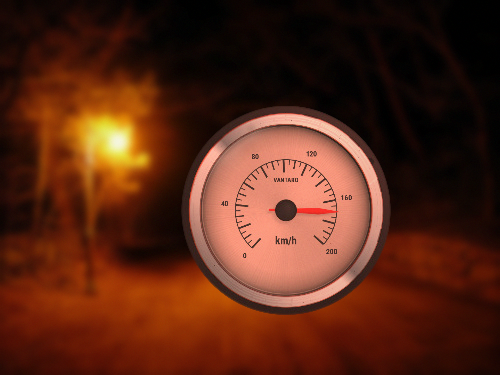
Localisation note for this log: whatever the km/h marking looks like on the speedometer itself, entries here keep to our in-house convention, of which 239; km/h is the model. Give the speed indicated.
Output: 170; km/h
